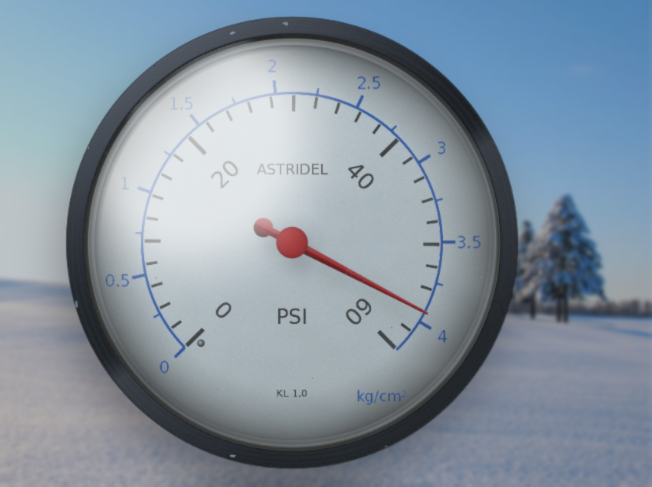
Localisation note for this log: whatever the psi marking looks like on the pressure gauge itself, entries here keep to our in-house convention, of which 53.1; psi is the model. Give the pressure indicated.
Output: 56; psi
